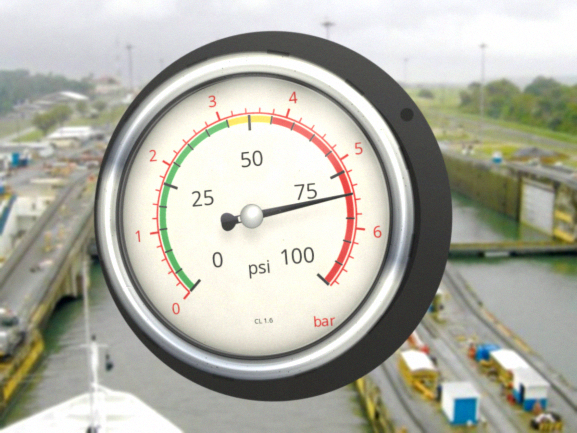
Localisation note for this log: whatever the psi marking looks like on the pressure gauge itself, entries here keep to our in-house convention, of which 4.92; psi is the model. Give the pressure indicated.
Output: 80; psi
